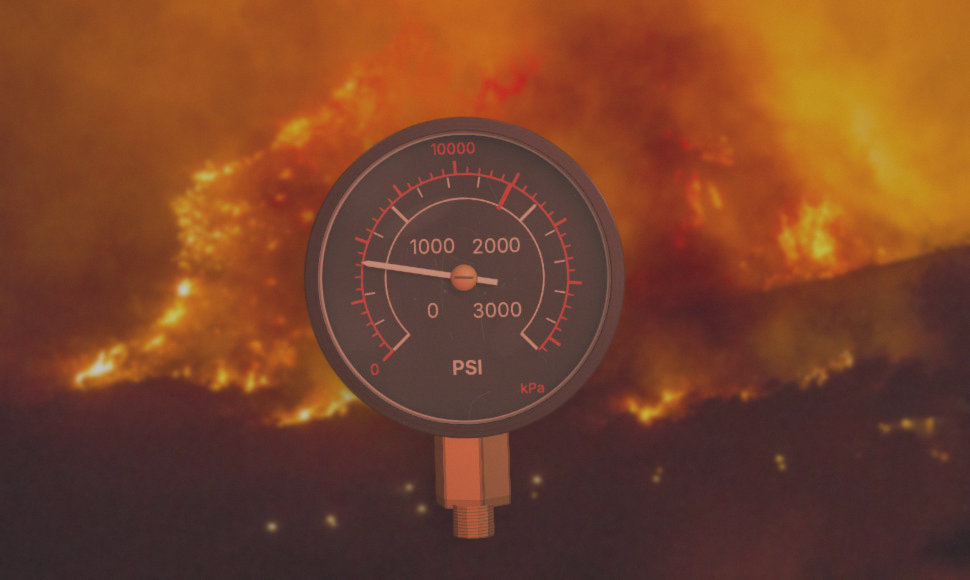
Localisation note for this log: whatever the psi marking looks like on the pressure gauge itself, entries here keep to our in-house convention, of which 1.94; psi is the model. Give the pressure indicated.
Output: 600; psi
